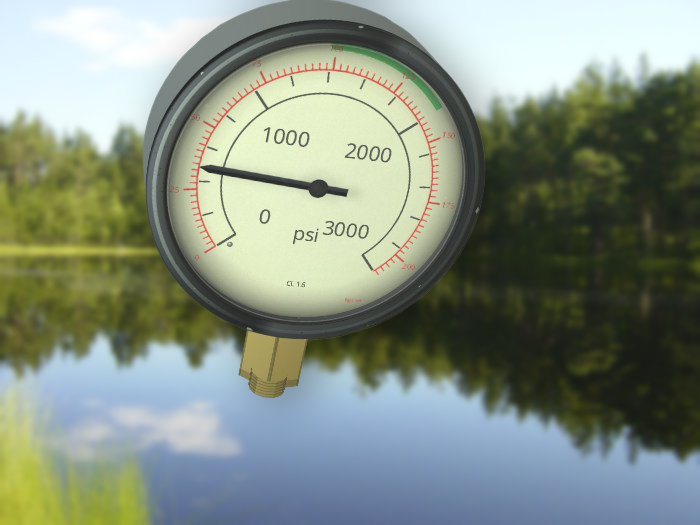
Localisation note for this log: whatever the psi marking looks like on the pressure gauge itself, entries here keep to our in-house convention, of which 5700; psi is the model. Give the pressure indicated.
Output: 500; psi
